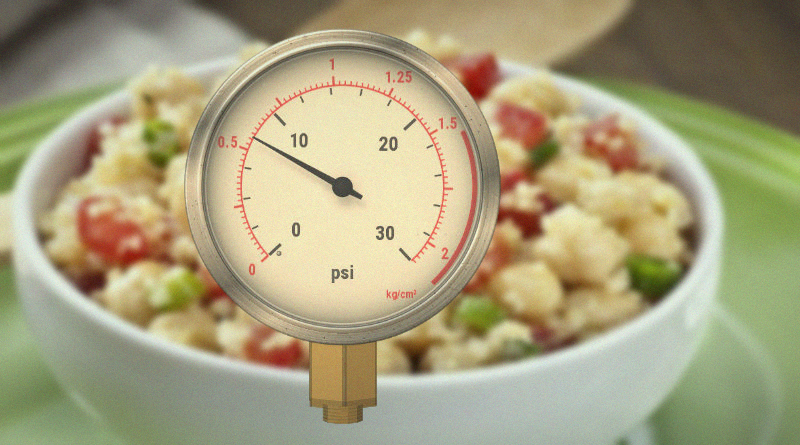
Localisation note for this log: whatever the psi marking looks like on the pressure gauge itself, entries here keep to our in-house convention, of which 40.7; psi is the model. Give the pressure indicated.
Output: 8; psi
